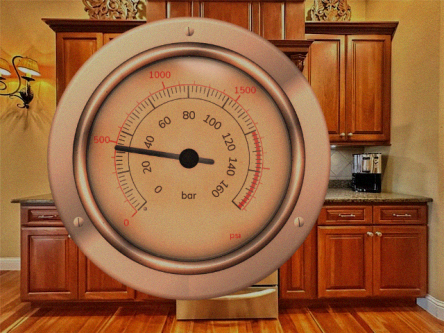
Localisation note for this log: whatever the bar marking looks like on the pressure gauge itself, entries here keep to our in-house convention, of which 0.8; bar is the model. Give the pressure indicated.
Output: 32; bar
